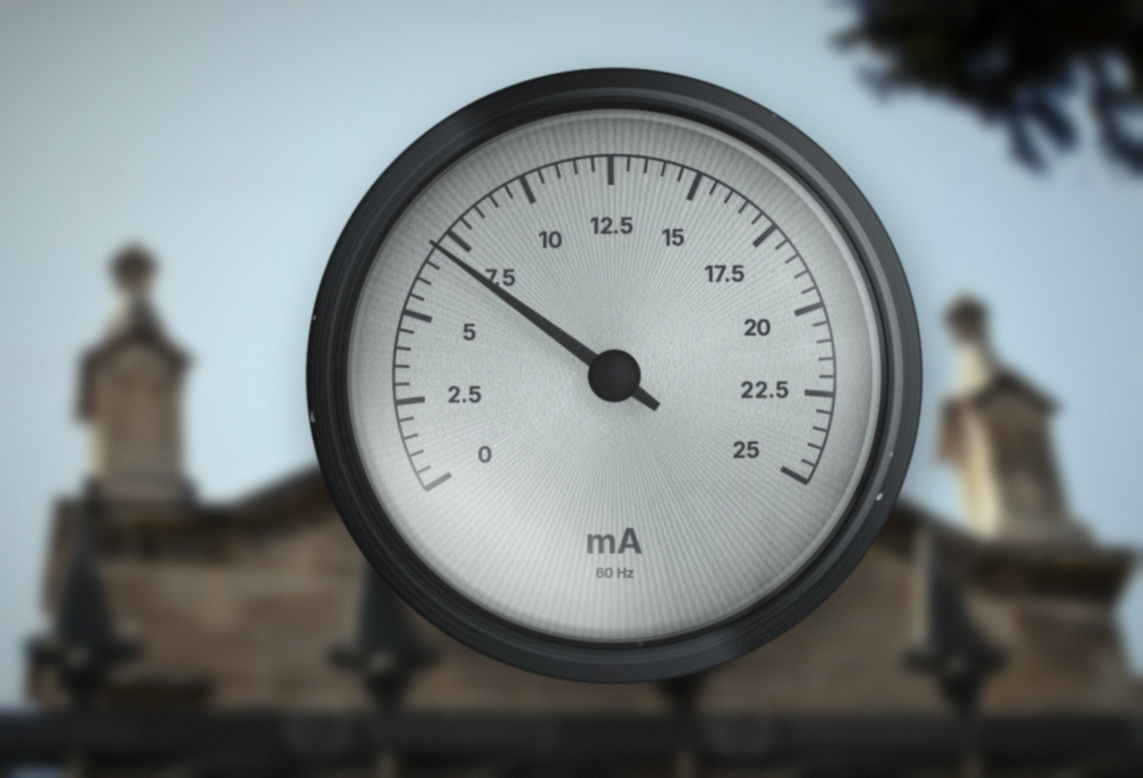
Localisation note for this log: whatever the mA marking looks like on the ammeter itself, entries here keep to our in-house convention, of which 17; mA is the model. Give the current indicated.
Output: 7; mA
